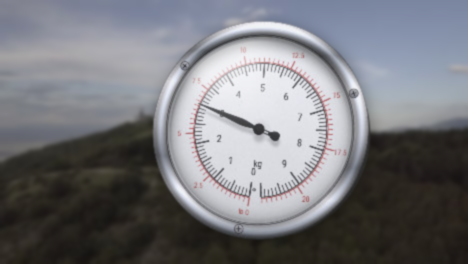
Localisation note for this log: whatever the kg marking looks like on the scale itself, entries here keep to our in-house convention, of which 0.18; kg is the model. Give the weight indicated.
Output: 3; kg
